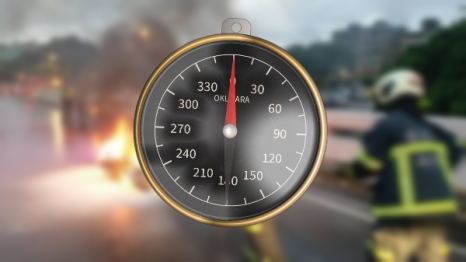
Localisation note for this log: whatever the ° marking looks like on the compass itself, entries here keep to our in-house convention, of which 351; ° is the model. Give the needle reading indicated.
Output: 0; °
